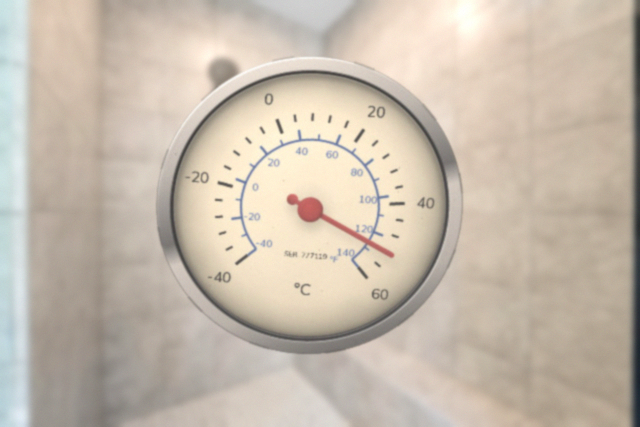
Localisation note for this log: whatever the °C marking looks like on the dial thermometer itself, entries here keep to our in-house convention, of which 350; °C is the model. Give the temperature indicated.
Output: 52; °C
